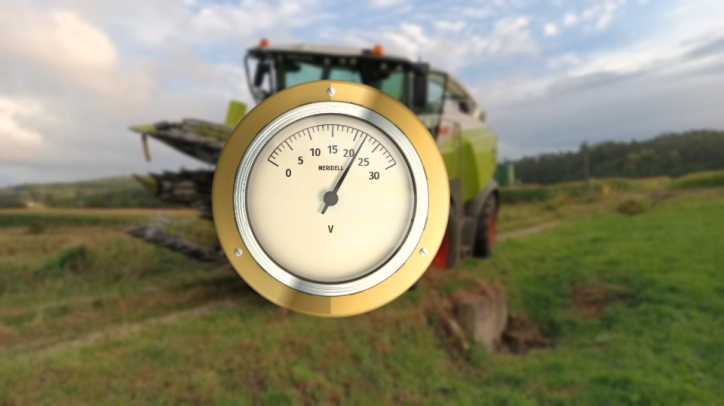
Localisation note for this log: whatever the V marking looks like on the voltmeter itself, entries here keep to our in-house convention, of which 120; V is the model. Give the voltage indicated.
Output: 22; V
